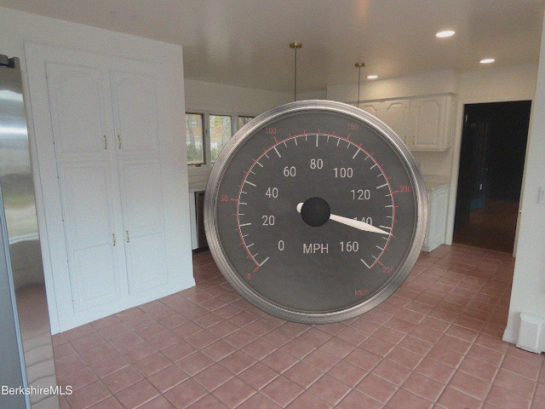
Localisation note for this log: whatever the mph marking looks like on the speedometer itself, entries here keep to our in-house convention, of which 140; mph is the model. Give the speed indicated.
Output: 142.5; mph
